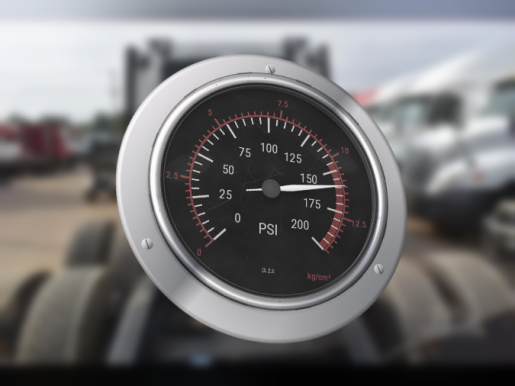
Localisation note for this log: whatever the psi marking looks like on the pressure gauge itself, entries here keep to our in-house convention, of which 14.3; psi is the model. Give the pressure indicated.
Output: 160; psi
